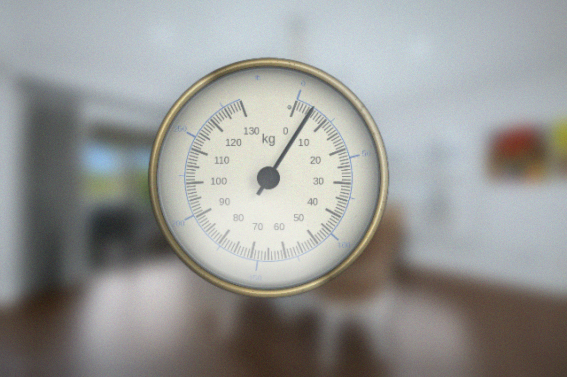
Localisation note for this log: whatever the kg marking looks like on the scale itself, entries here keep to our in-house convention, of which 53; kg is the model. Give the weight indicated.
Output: 5; kg
